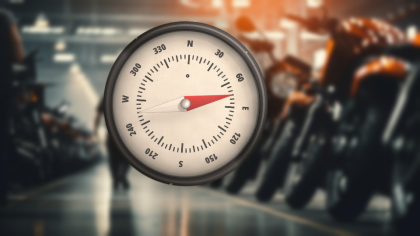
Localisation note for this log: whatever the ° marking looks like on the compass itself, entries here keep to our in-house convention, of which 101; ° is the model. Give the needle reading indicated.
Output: 75; °
